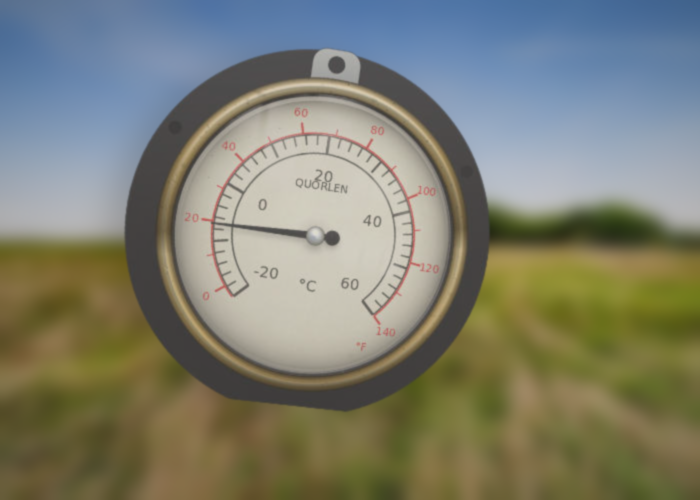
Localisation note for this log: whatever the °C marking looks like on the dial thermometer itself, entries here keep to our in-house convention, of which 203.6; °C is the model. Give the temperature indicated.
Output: -7; °C
